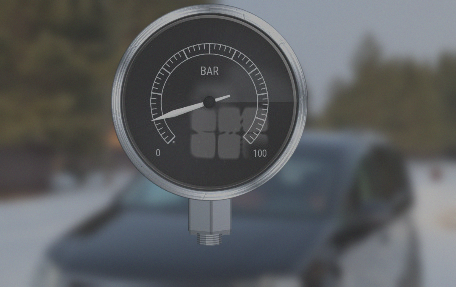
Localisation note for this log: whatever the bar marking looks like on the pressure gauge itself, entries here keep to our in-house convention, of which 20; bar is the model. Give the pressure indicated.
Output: 10; bar
